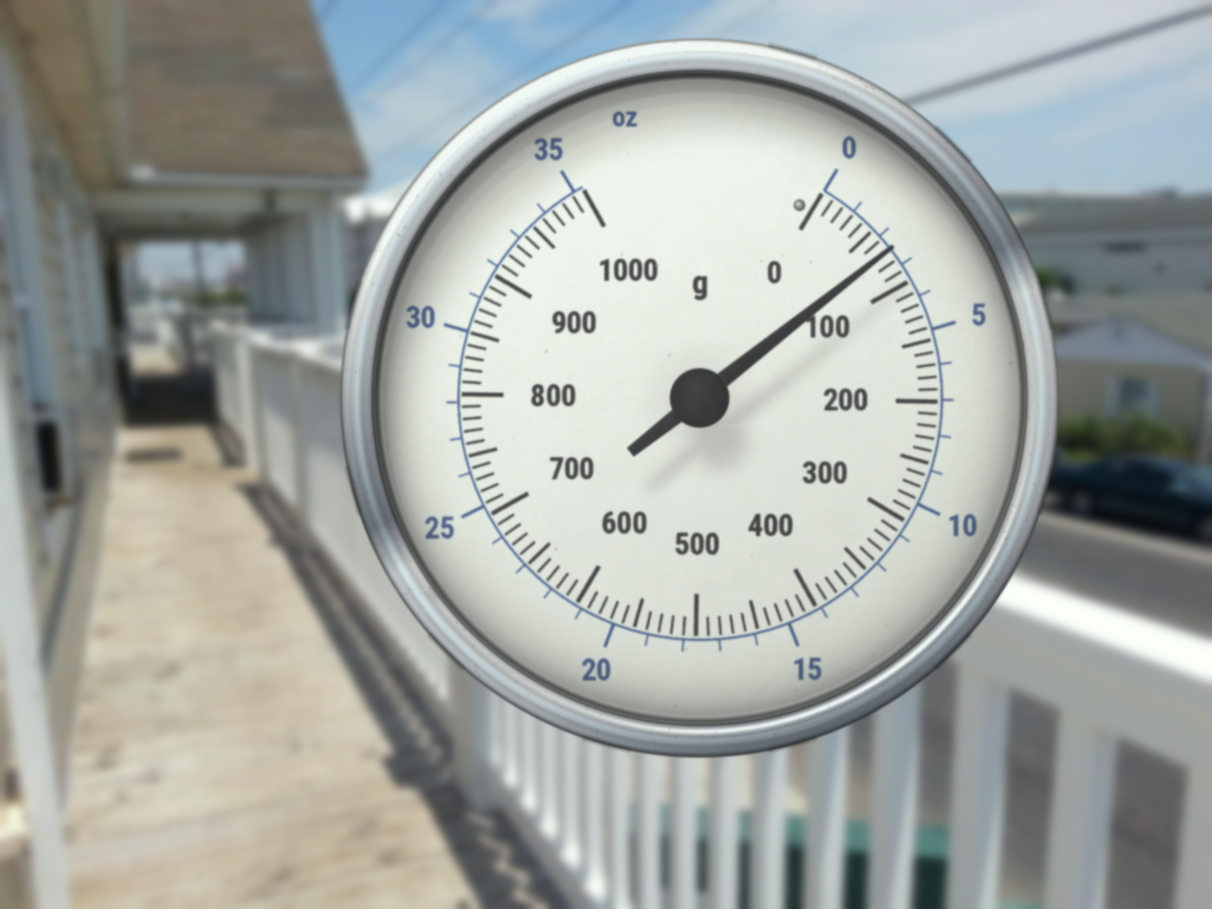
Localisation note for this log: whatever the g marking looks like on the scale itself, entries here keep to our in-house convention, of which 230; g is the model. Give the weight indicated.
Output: 70; g
